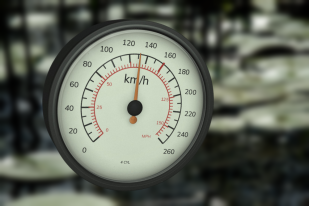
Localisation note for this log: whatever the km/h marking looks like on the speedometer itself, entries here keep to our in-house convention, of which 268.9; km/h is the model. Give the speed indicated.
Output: 130; km/h
